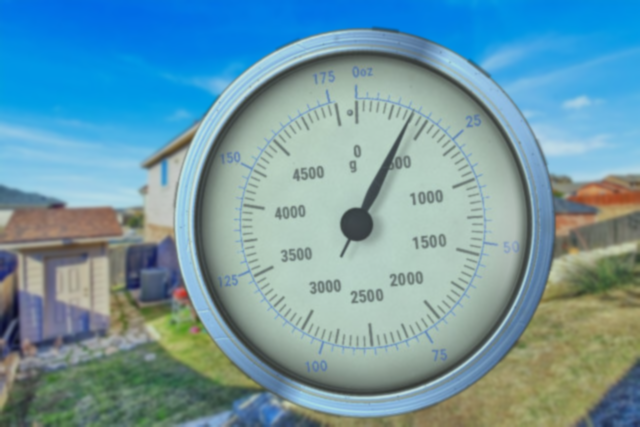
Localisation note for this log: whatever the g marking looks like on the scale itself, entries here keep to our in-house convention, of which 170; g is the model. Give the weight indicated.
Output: 400; g
